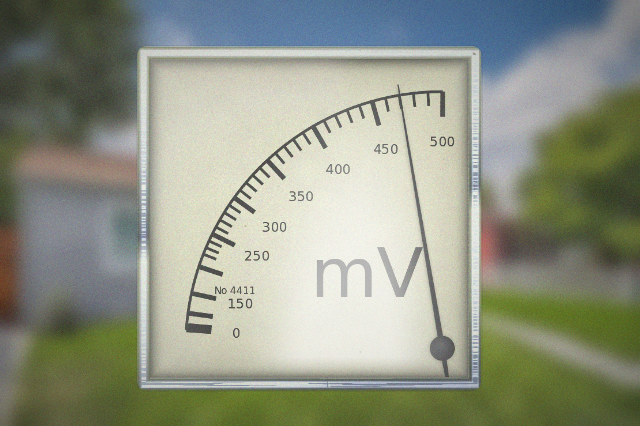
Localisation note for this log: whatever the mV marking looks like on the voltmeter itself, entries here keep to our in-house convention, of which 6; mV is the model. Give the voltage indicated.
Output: 470; mV
